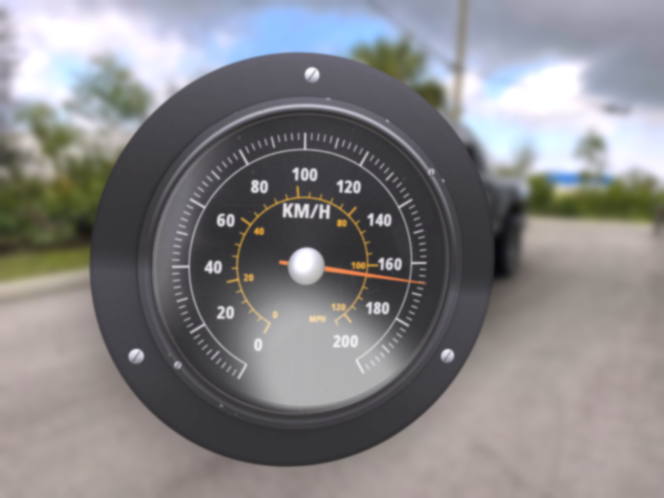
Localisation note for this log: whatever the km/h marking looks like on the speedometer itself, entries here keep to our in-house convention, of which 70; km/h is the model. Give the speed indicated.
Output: 166; km/h
